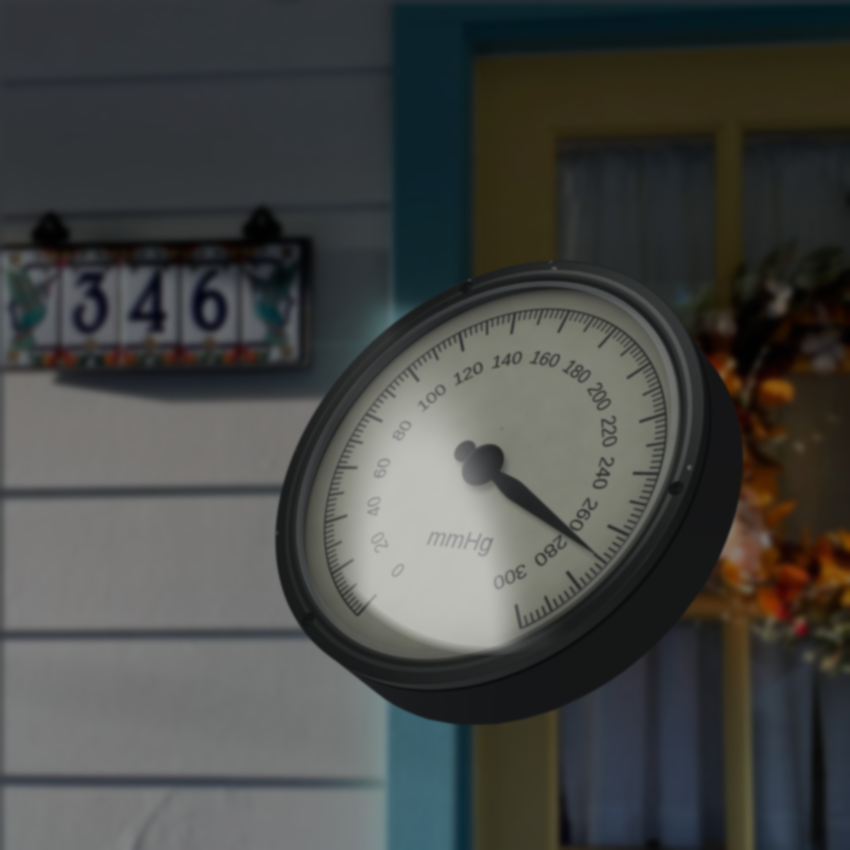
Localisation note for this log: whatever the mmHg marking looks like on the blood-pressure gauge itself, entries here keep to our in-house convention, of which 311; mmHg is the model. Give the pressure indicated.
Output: 270; mmHg
